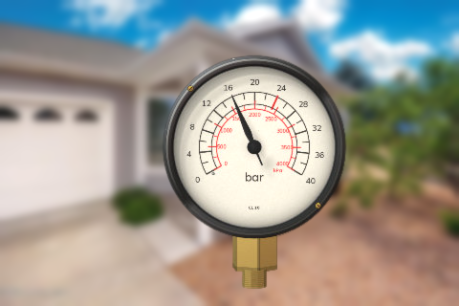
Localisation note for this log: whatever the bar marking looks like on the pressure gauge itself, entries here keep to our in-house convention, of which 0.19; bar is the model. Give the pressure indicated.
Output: 16; bar
